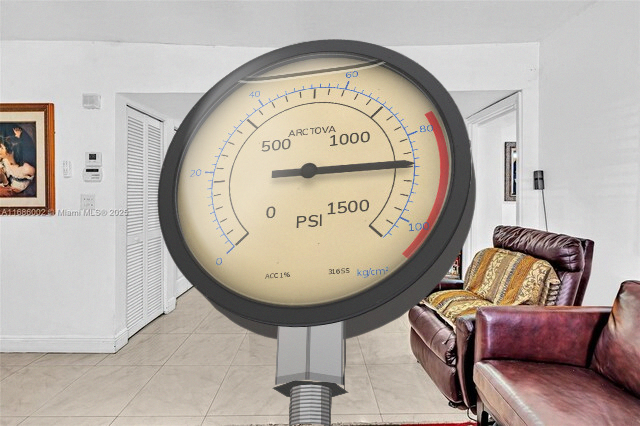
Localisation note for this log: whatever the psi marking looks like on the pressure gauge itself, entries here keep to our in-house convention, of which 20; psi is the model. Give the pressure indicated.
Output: 1250; psi
